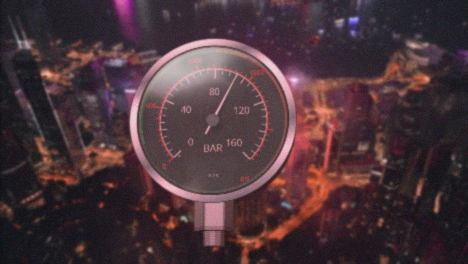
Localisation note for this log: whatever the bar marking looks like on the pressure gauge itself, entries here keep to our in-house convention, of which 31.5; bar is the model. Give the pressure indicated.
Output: 95; bar
